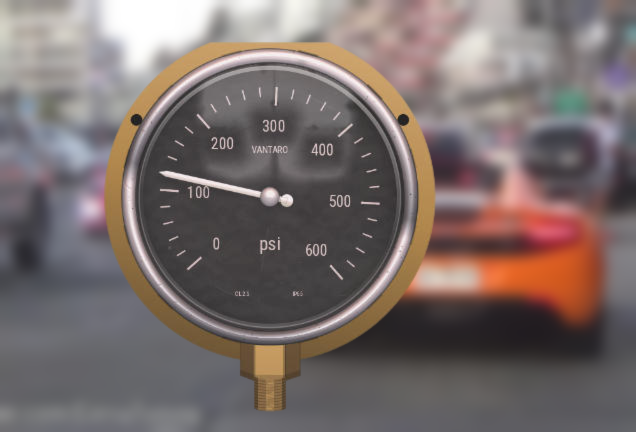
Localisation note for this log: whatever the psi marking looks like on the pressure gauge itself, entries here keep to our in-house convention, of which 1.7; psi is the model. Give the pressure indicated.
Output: 120; psi
